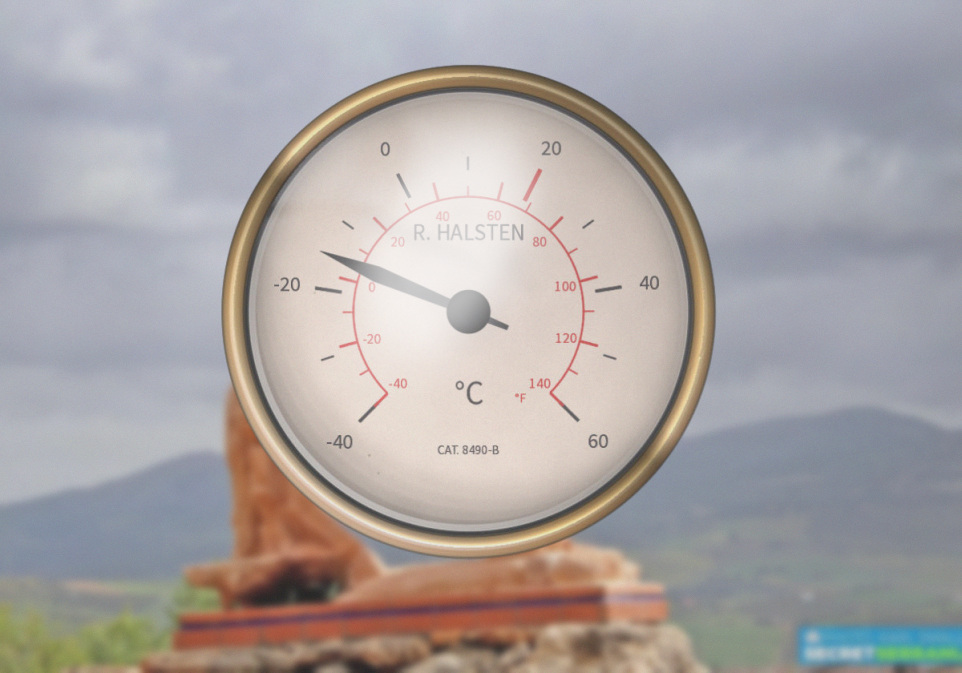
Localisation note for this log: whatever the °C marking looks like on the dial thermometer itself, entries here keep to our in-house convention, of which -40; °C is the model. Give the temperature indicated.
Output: -15; °C
